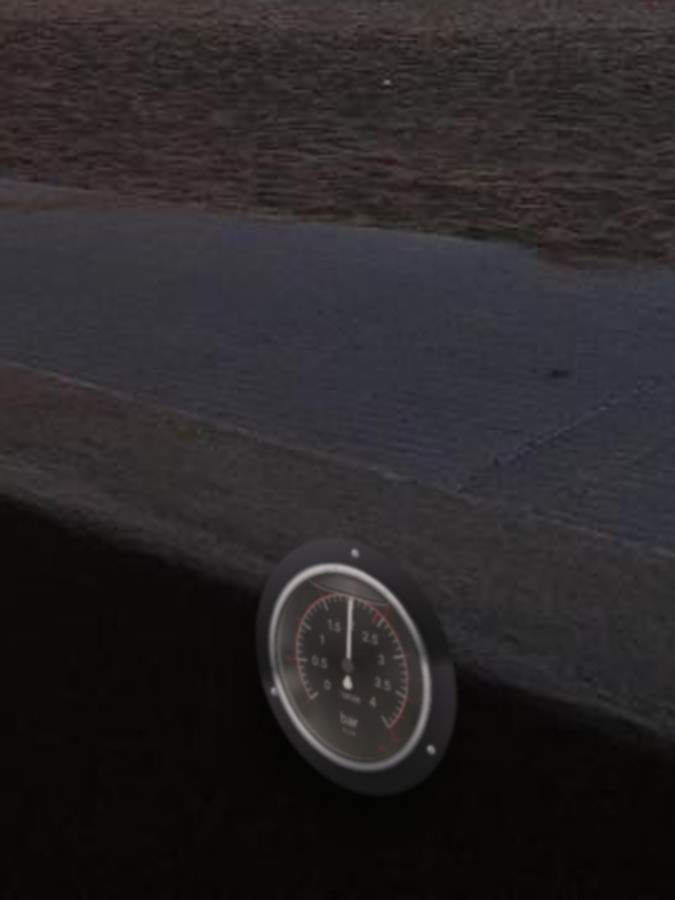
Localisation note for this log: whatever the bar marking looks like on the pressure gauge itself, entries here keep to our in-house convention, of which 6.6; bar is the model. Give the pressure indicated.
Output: 2; bar
